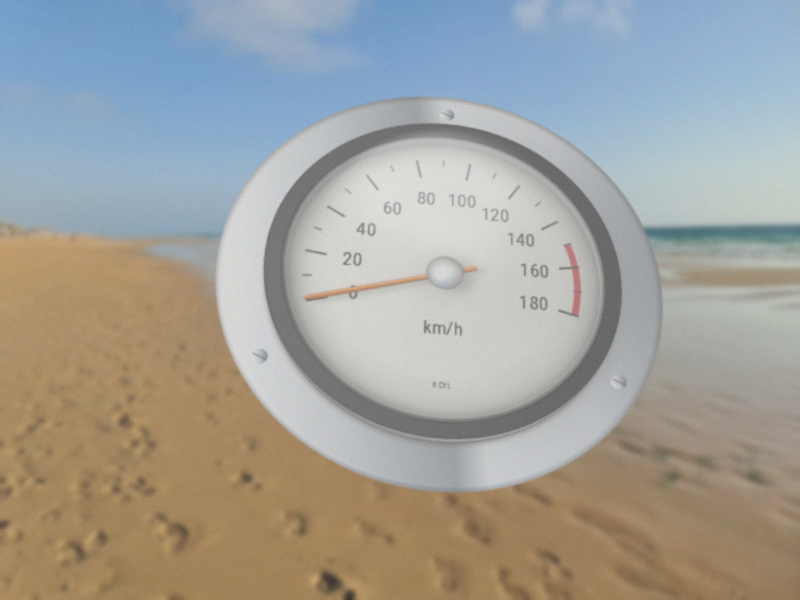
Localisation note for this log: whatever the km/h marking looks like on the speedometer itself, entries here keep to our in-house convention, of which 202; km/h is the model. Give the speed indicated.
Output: 0; km/h
